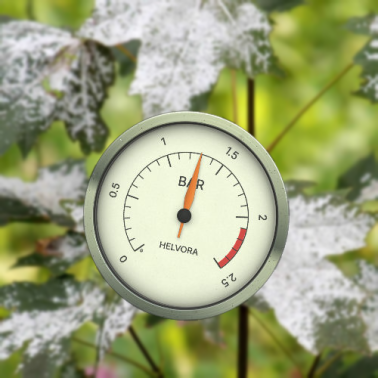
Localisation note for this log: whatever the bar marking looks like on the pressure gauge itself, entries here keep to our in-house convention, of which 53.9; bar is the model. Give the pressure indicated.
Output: 1.3; bar
